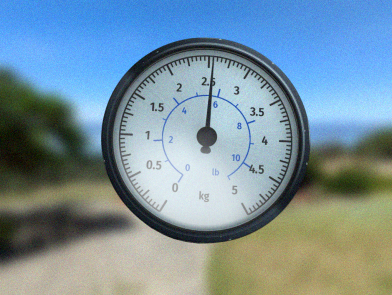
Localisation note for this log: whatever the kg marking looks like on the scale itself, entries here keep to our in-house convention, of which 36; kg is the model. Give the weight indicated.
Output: 2.55; kg
